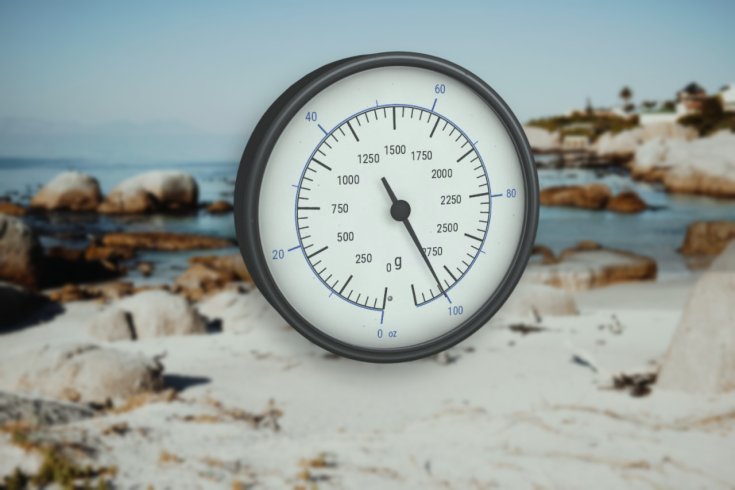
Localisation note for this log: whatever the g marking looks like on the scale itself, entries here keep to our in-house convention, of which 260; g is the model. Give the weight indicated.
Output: 2850; g
